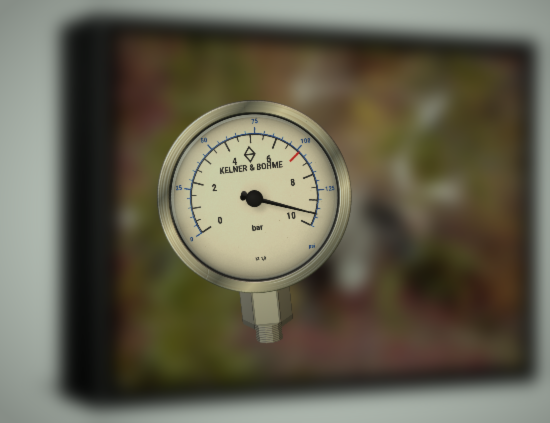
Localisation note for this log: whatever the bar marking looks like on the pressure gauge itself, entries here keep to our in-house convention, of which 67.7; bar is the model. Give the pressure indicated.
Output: 9.5; bar
